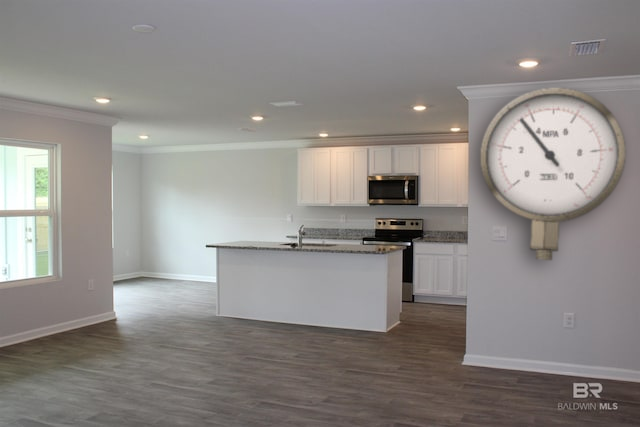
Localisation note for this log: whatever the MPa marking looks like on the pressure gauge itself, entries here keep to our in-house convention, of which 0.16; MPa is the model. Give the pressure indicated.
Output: 3.5; MPa
